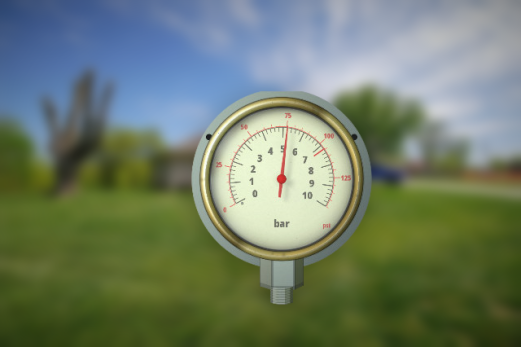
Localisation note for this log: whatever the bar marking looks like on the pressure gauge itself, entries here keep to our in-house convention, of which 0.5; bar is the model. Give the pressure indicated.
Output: 5.2; bar
